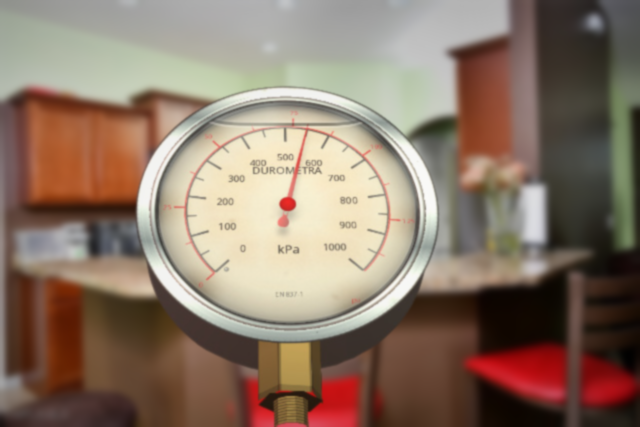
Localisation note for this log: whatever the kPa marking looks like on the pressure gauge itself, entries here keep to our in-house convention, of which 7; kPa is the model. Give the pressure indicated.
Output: 550; kPa
